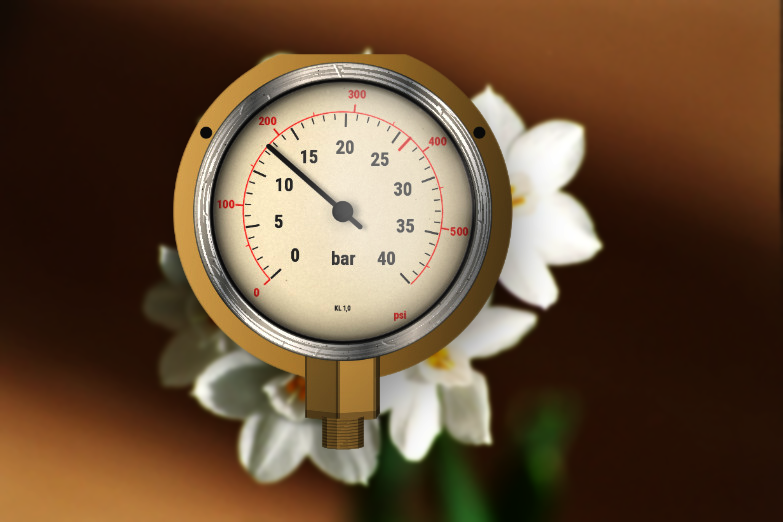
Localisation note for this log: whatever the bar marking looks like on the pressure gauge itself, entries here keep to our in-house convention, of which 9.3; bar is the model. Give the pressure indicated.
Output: 12.5; bar
